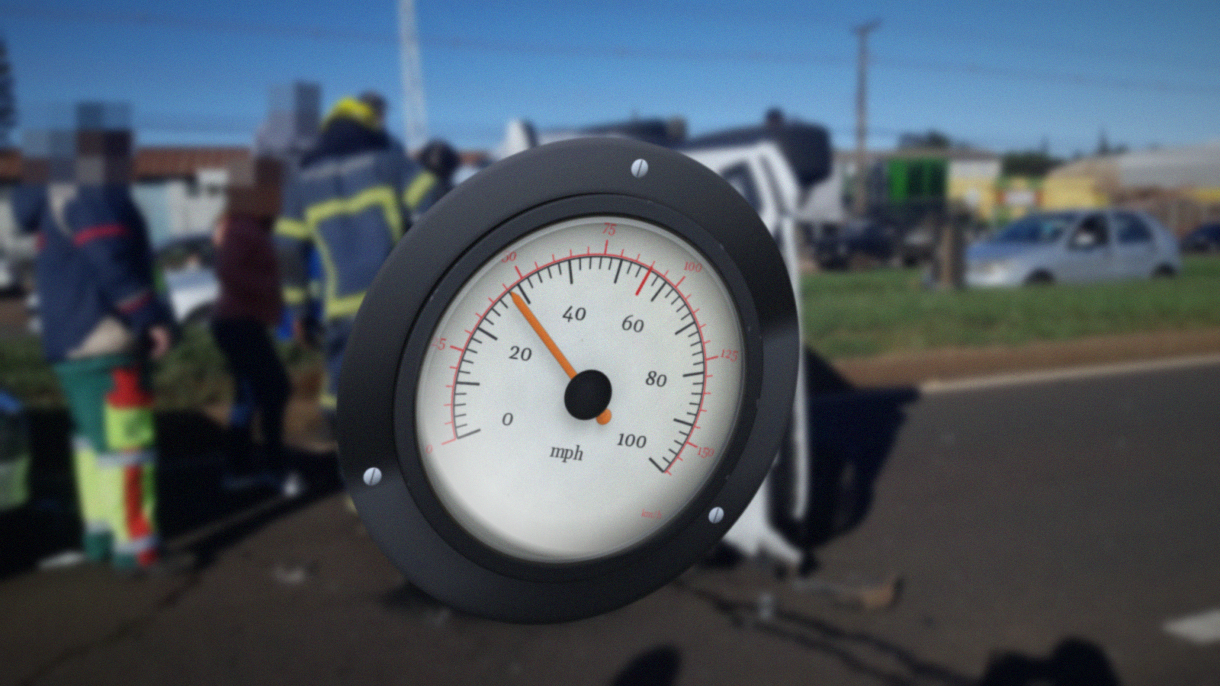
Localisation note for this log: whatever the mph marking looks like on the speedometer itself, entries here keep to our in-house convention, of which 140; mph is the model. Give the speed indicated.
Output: 28; mph
